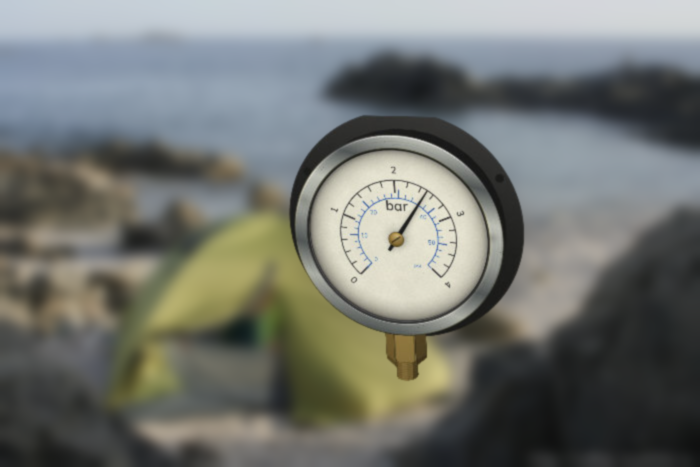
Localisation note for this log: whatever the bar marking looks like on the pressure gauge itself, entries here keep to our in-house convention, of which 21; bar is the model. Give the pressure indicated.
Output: 2.5; bar
